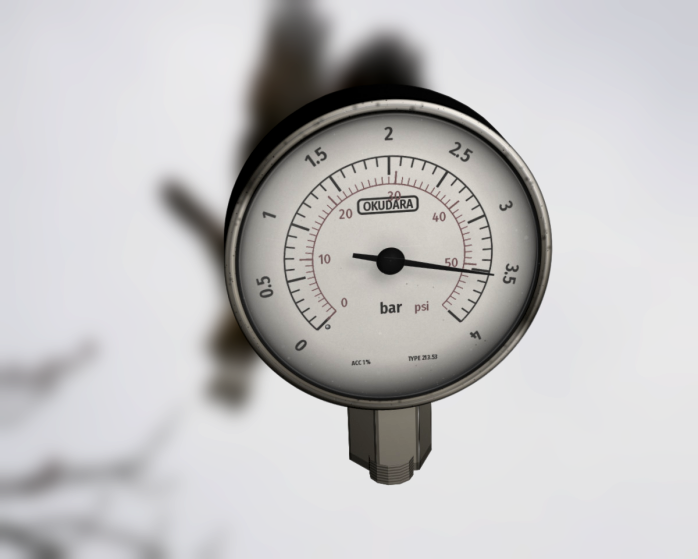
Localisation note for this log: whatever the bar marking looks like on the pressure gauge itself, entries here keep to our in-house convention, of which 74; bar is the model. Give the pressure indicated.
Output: 3.5; bar
